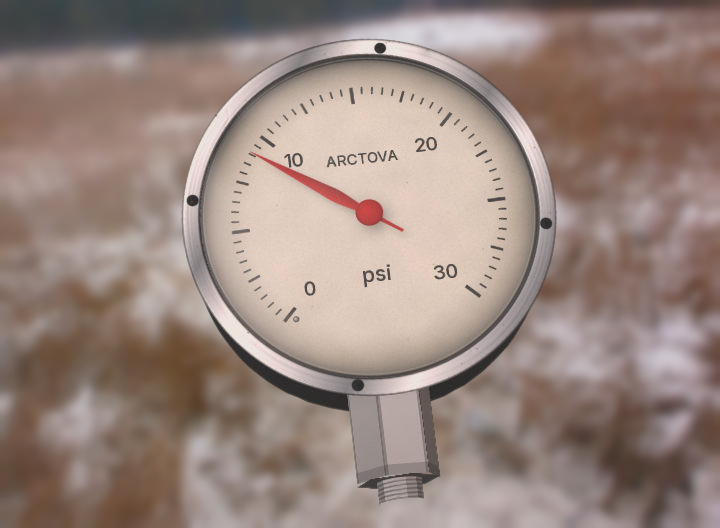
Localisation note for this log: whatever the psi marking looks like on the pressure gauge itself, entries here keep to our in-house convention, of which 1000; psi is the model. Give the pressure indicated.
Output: 9; psi
